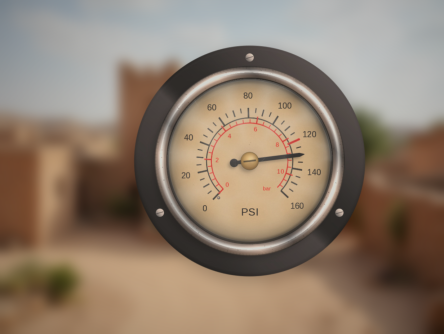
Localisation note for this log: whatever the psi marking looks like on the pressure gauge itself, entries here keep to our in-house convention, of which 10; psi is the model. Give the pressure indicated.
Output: 130; psi
